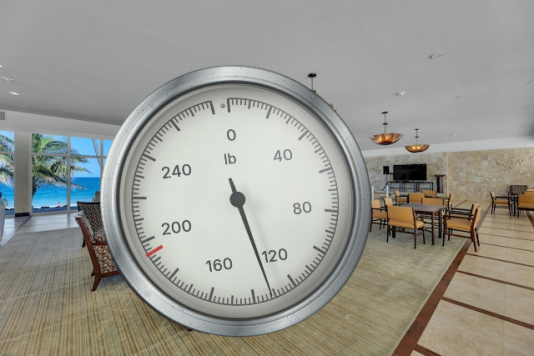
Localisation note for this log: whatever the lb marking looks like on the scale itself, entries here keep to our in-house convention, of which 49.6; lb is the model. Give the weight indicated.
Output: 132; lb
